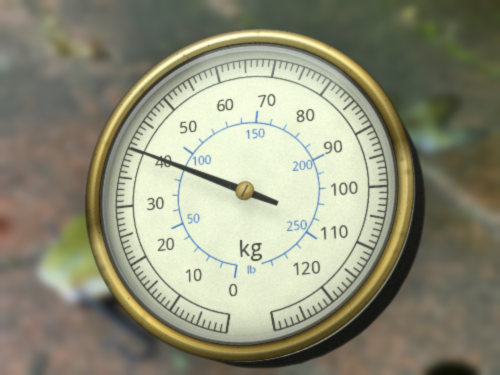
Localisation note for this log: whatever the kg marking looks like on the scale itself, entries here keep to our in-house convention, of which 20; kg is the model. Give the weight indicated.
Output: 40; kg
